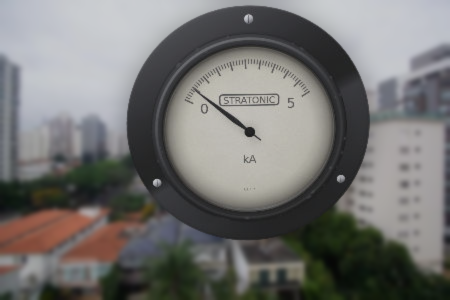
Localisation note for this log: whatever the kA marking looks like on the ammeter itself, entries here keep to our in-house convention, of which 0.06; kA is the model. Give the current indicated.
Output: 0.5; kA
